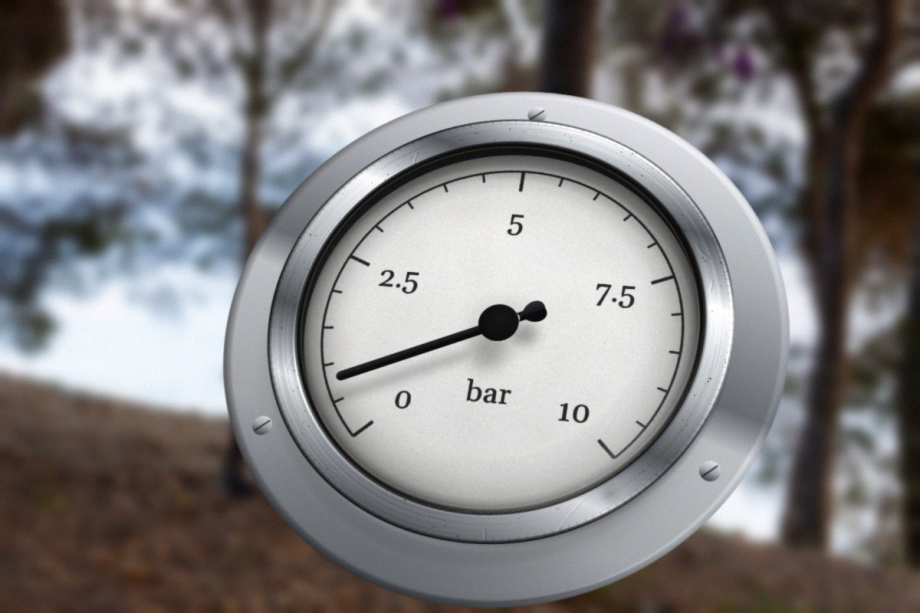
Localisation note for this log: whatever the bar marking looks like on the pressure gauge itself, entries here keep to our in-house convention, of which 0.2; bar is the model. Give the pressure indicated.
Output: 0.75; bar
